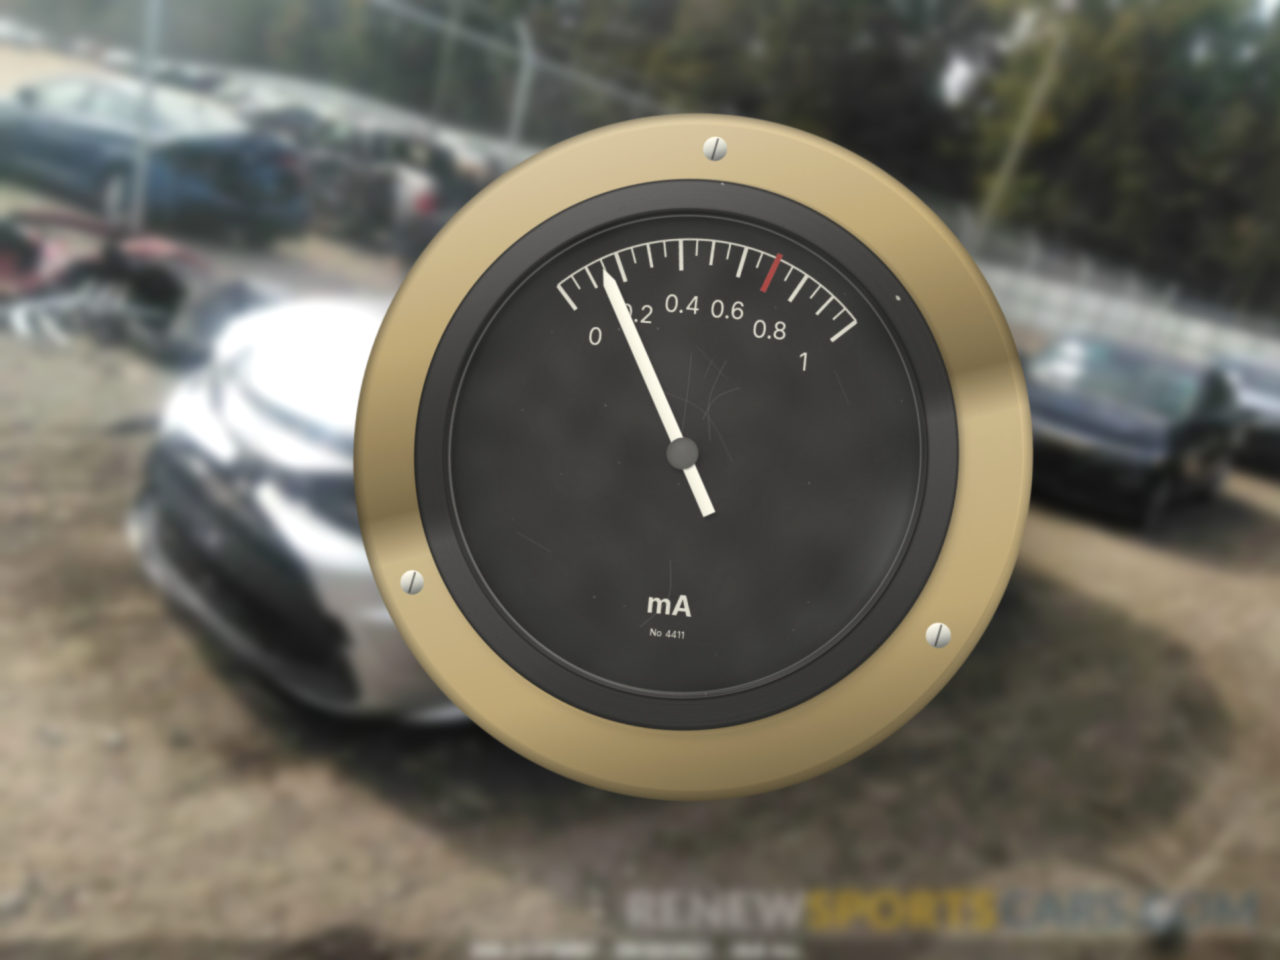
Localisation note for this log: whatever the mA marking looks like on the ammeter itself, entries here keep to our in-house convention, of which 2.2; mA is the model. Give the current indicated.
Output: 0.15; mA
